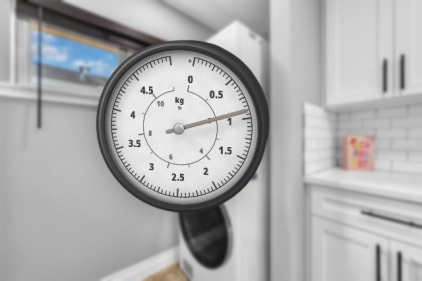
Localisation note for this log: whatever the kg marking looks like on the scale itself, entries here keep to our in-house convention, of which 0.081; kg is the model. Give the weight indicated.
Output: 0.9; kg
